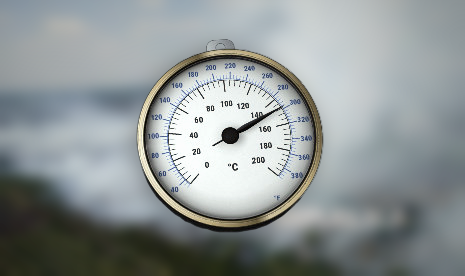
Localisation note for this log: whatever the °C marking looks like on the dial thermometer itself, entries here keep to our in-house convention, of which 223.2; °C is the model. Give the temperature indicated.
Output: 148; °C
